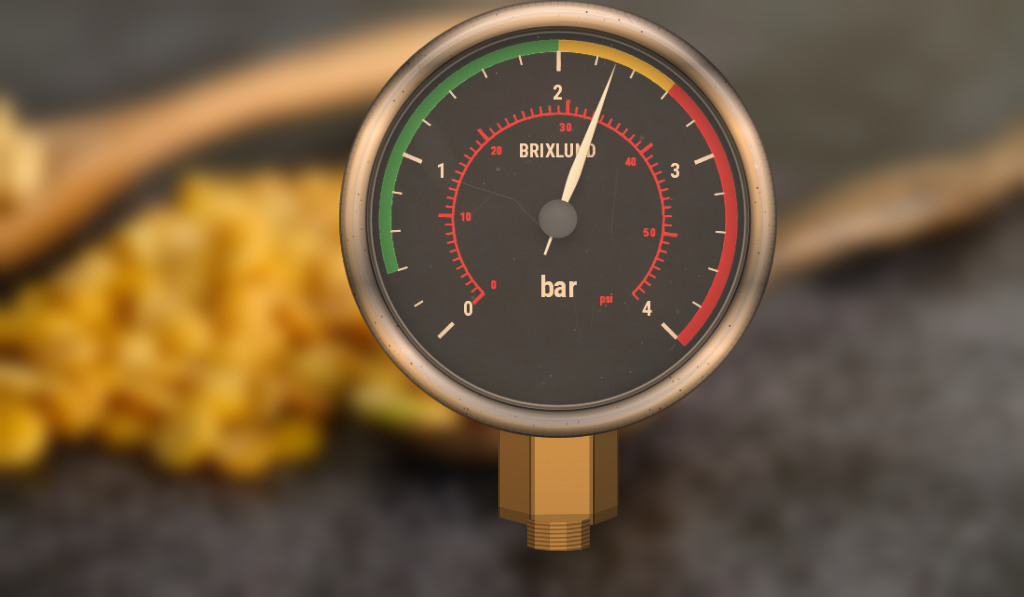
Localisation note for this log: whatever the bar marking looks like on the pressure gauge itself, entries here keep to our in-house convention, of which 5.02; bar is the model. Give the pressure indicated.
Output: 2.3; bar
